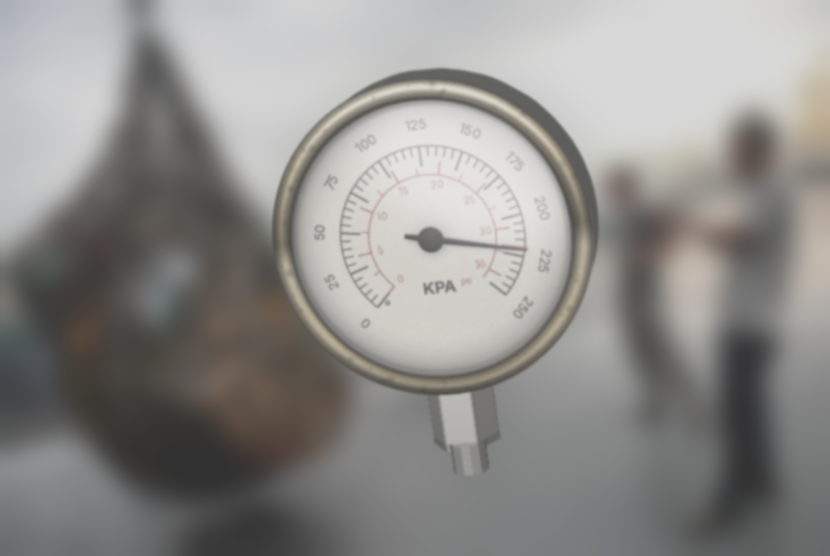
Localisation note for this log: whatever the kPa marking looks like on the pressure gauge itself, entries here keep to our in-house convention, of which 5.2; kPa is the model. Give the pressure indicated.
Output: 220; kPa
